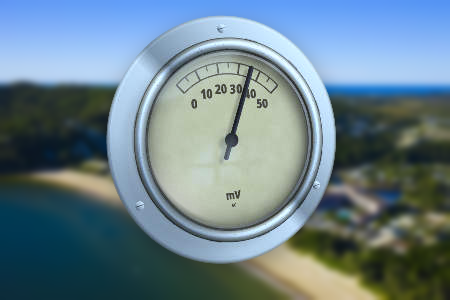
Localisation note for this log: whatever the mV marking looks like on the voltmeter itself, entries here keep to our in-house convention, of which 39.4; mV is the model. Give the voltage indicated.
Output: 35; mV
